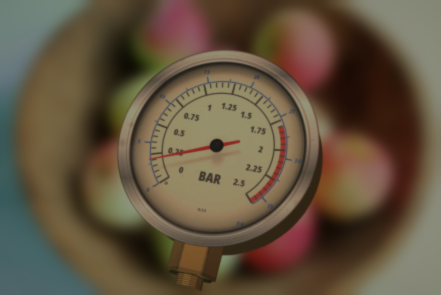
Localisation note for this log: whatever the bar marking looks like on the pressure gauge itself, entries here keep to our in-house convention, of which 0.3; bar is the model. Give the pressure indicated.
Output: 0.2; bar
